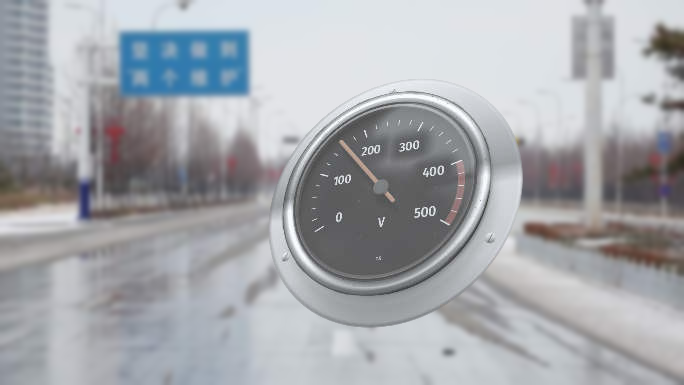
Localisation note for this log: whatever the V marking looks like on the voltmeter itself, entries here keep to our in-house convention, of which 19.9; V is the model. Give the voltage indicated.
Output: 160; V
